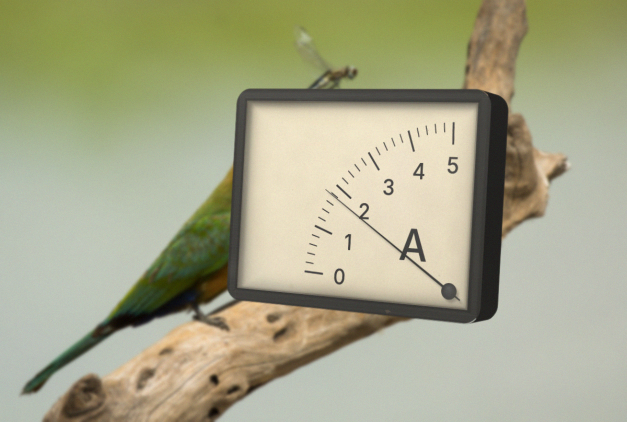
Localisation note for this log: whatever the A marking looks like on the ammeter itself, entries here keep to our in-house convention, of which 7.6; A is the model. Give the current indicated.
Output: 1.8; A
